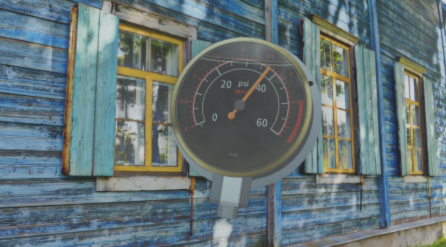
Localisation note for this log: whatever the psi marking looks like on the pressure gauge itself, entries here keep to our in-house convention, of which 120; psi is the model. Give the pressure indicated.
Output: 37.5; psi
